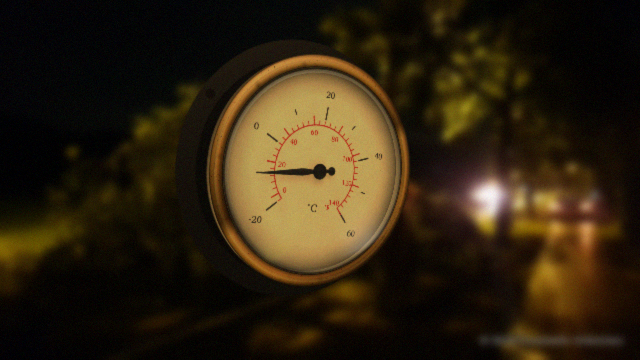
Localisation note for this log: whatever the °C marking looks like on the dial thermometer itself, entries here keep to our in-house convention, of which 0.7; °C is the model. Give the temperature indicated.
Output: -10; °C
